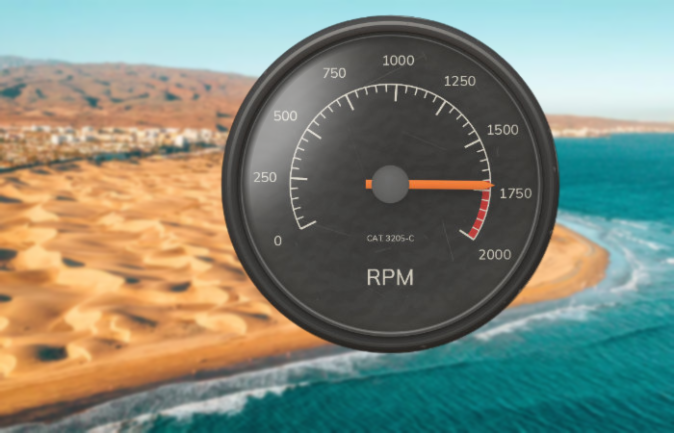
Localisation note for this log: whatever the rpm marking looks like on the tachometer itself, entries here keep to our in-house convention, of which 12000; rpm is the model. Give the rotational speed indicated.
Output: 1725; rpm
